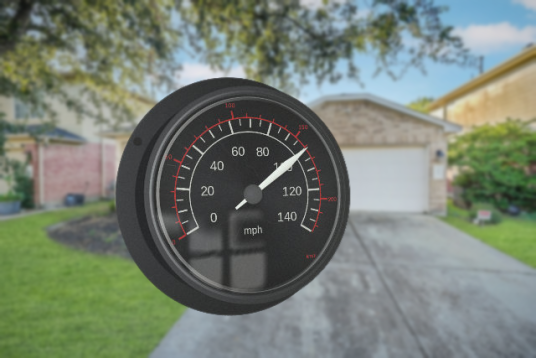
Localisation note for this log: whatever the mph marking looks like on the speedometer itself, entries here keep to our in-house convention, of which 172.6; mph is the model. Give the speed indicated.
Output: 100; mph
